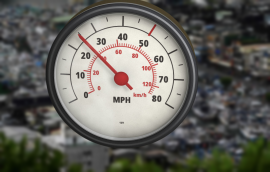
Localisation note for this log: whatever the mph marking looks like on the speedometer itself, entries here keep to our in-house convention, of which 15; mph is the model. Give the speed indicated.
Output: 25; mph
